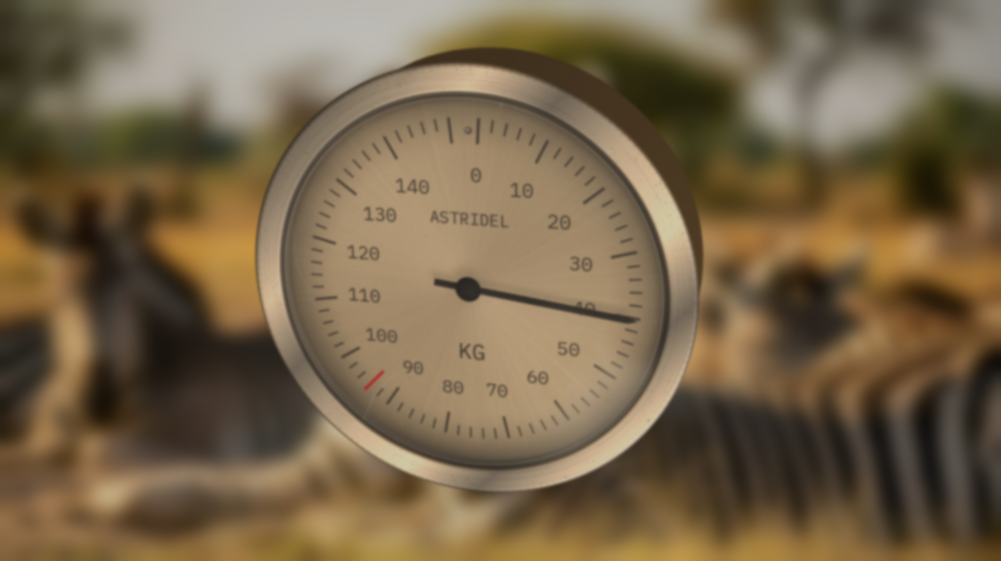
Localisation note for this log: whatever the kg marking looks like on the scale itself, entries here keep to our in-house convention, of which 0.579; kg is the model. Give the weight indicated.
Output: 40; kg
